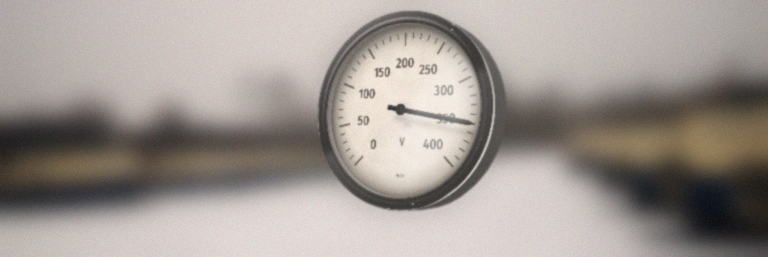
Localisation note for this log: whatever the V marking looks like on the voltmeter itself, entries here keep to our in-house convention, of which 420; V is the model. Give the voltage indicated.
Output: 350; V
